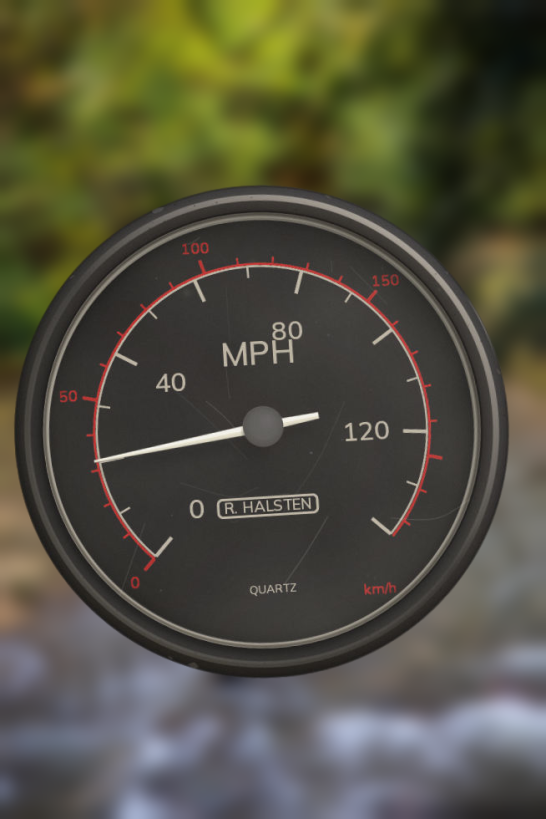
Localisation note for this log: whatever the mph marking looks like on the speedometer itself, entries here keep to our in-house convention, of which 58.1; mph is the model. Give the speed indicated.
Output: 20; mph
